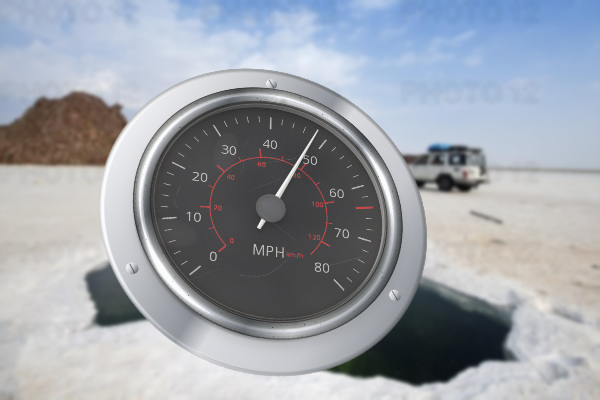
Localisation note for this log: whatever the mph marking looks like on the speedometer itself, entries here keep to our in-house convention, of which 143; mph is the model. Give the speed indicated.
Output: 48; mph
